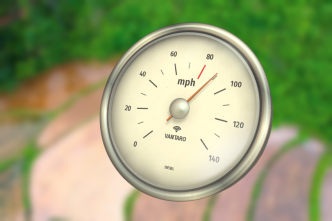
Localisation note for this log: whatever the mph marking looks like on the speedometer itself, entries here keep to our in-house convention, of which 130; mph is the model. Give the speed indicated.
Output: 90; mph
